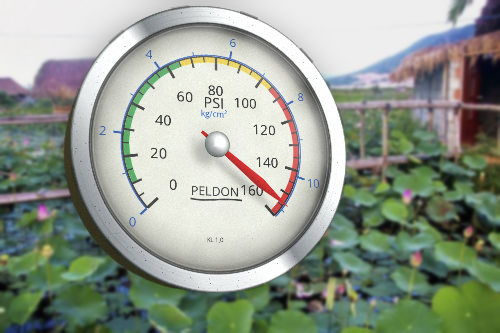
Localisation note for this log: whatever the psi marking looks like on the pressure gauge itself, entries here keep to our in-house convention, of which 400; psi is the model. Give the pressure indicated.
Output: 155; psi
